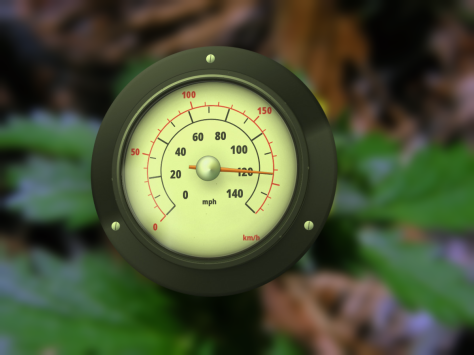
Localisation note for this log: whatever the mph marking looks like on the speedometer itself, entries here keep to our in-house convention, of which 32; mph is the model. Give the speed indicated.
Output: 120; mph
